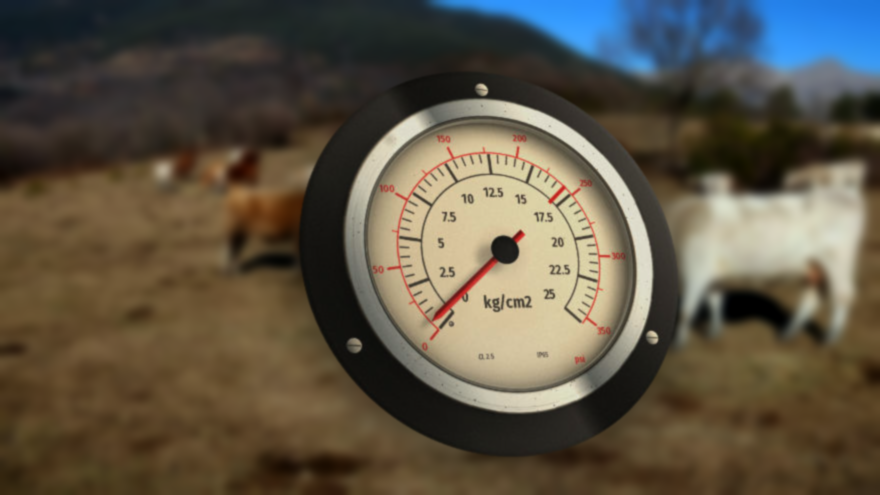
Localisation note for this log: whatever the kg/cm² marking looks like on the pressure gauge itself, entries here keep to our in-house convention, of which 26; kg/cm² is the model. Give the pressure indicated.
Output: 0.5; kg/cm²
